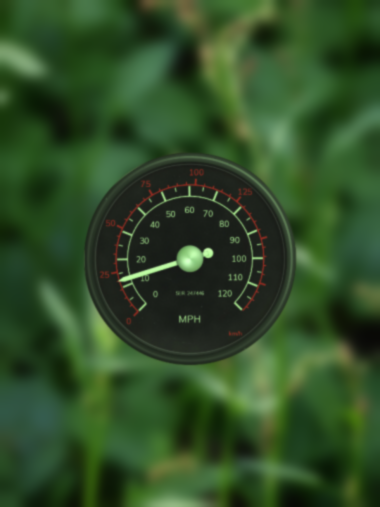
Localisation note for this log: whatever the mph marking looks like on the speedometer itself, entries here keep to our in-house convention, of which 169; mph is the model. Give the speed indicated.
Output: 12.5; mph
